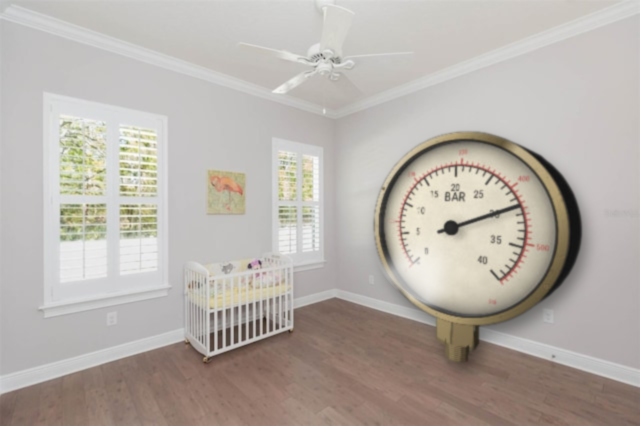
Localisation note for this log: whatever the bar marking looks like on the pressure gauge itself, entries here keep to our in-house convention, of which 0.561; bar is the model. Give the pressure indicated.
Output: 30; bar
